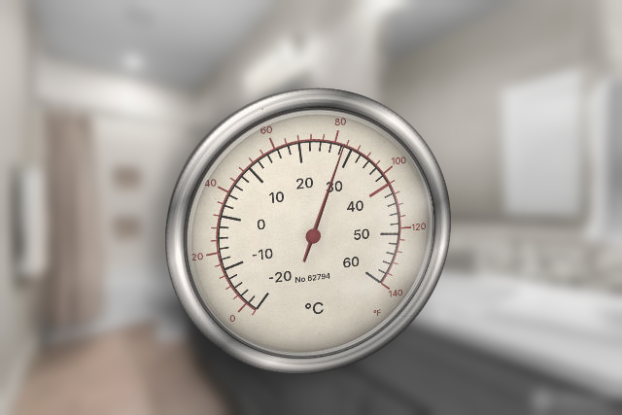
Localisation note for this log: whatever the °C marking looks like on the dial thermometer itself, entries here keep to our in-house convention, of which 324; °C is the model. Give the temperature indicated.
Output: 28; °C
